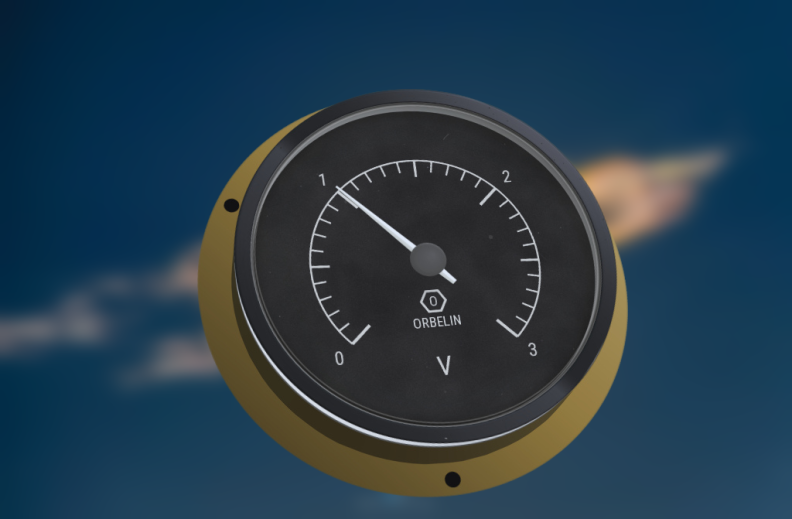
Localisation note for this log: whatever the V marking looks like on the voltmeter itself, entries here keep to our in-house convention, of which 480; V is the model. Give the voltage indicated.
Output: 1; V
